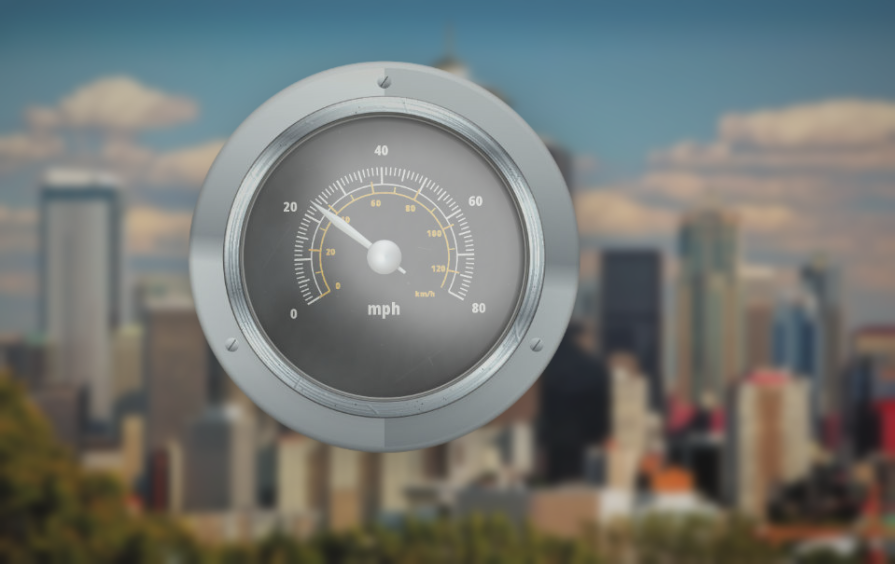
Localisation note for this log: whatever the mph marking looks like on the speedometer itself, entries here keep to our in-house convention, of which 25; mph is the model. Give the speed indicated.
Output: 23; mph
